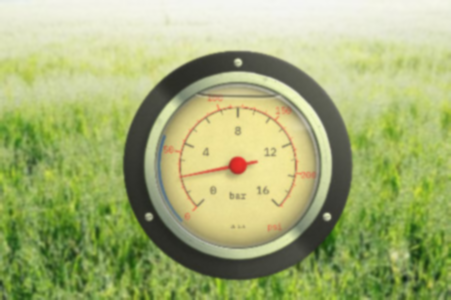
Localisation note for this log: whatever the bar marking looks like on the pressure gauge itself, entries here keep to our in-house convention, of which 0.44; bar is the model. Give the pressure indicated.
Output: 2; bar
